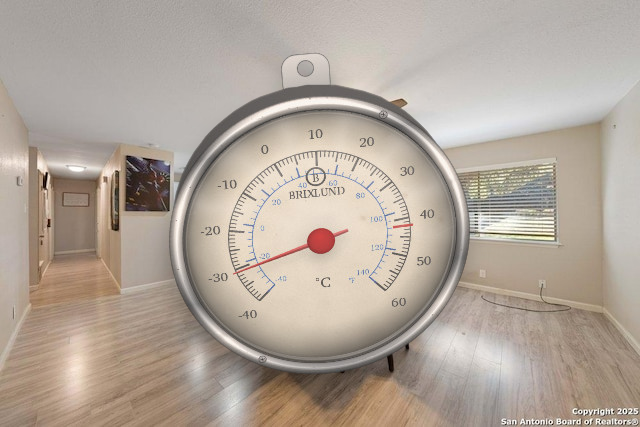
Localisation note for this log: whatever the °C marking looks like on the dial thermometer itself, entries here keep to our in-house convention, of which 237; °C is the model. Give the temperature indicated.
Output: -30; °C
